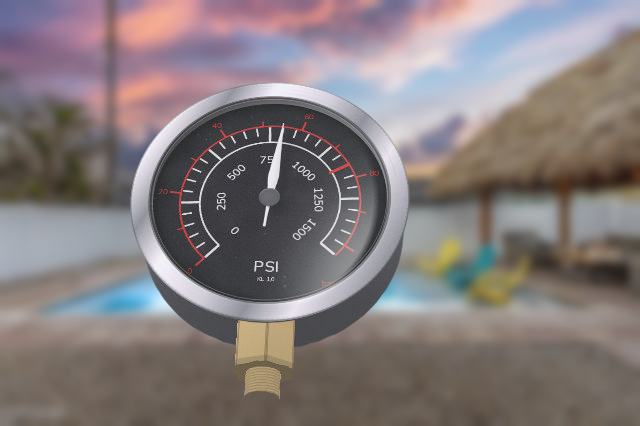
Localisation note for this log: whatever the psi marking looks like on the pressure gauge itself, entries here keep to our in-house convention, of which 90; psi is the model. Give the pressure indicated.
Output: 800; psi
